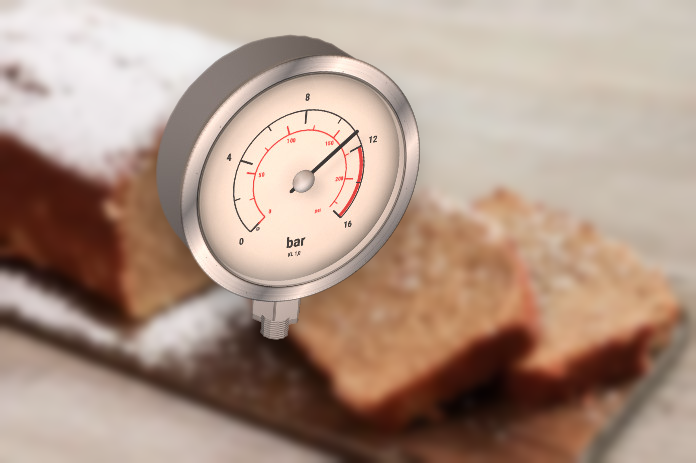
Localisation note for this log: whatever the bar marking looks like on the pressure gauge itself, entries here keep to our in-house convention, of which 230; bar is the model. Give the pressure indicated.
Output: 11; bar
